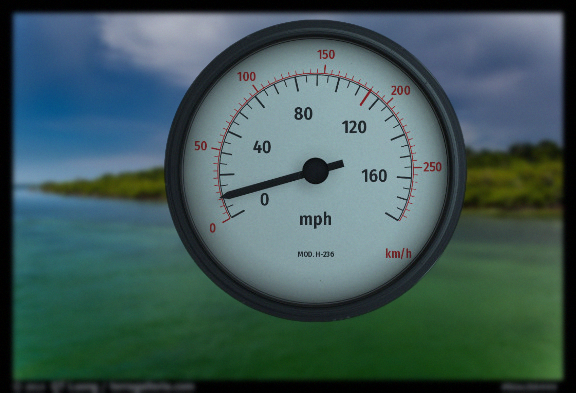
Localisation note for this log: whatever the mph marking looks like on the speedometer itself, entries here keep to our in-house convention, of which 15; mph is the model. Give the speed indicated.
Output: 10; mph
